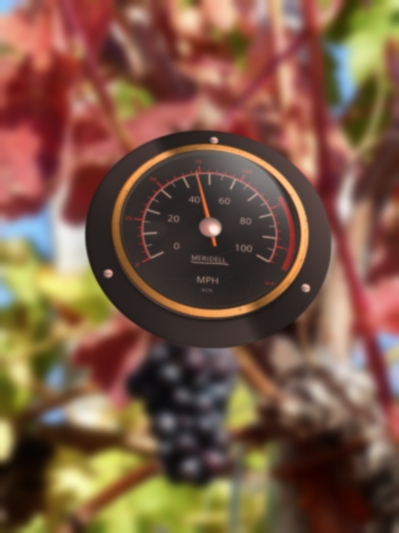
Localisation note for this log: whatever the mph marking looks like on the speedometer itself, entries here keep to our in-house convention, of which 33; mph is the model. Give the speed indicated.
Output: 45; mph
